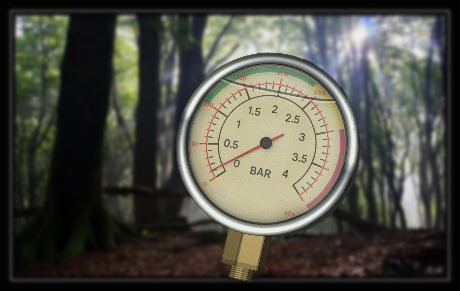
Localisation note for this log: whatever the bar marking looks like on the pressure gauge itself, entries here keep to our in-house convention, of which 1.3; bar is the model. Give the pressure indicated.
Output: 0.1; bar
